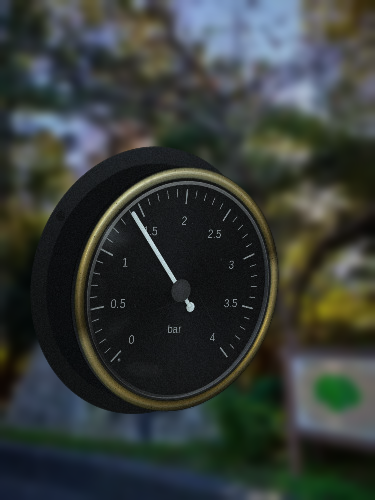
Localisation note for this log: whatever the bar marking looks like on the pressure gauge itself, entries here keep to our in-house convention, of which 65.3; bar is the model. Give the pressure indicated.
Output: 1.4; bar
